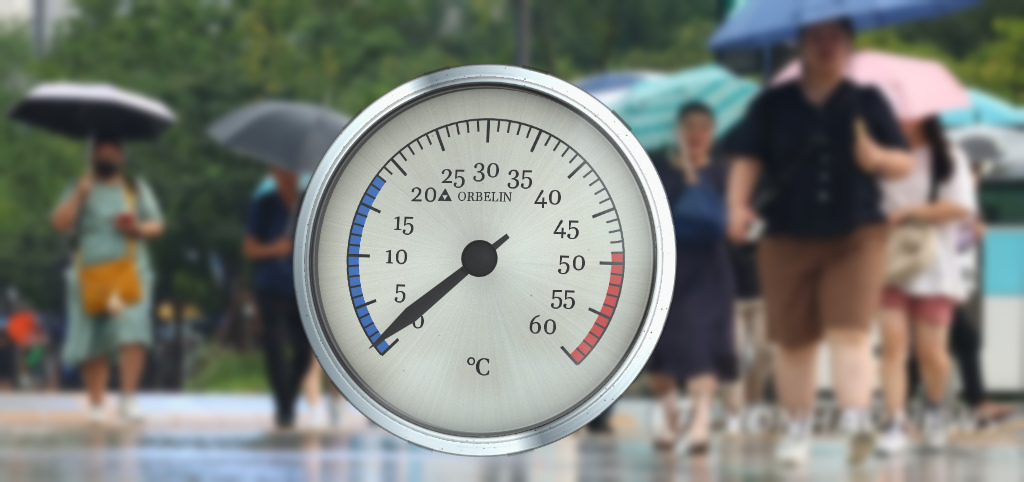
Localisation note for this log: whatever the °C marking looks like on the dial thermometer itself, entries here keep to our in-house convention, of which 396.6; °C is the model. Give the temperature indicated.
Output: 1; °C
